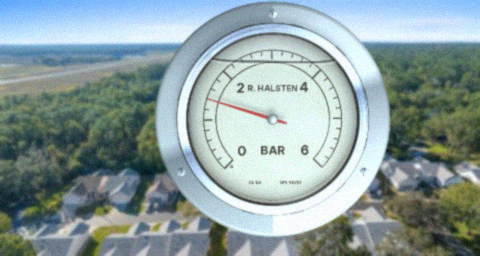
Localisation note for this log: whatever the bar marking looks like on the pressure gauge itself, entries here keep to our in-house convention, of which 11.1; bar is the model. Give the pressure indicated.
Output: 1.4; bar
